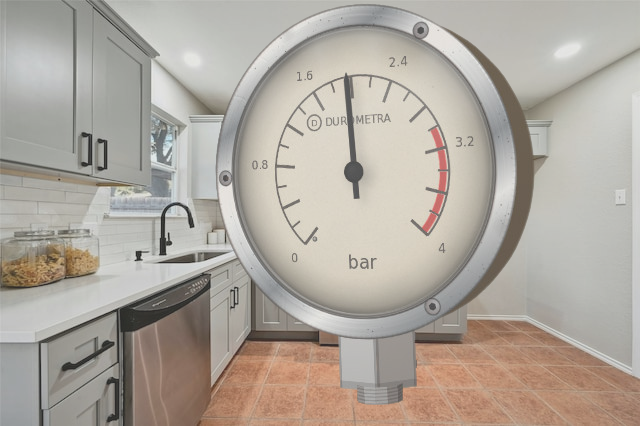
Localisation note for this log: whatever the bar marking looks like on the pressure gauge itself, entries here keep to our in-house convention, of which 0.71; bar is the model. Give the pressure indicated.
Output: 2; bar
